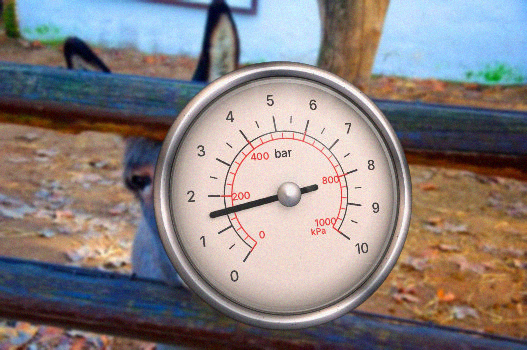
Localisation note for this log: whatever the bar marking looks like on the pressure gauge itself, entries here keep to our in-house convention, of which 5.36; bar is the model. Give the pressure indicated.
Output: 1.5; bar
